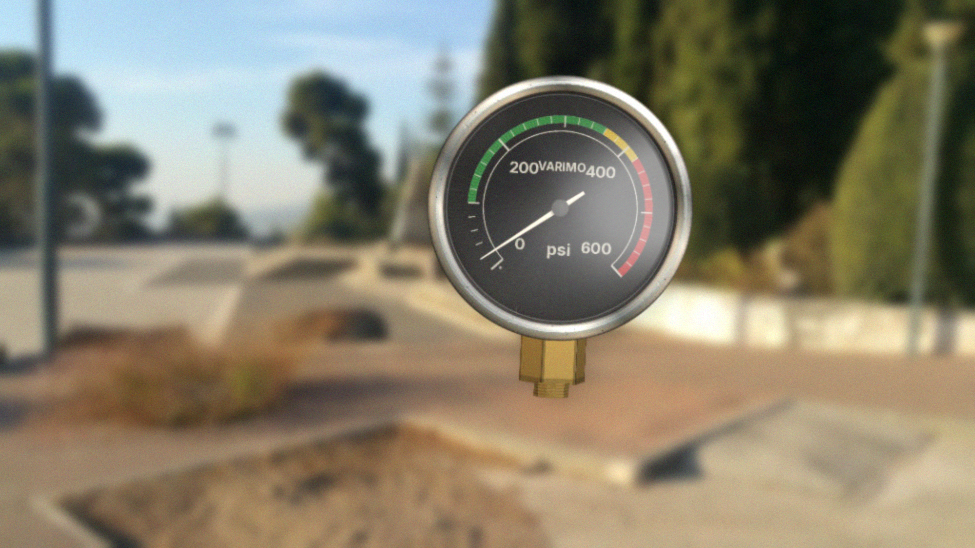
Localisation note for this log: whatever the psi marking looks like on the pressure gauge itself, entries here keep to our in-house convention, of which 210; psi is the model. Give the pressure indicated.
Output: 20; psi
